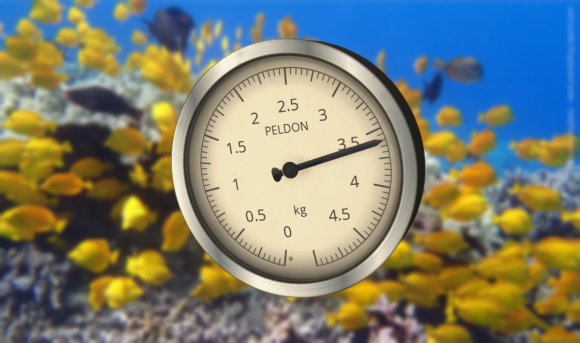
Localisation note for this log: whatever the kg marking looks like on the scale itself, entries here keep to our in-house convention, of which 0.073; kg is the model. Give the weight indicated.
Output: 3.6; kg
